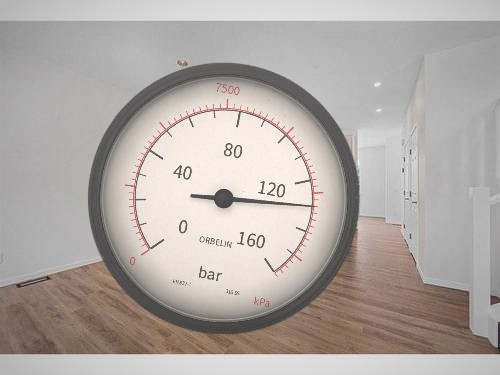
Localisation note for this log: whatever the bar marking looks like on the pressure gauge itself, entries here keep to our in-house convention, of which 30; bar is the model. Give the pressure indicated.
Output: 130; bar
